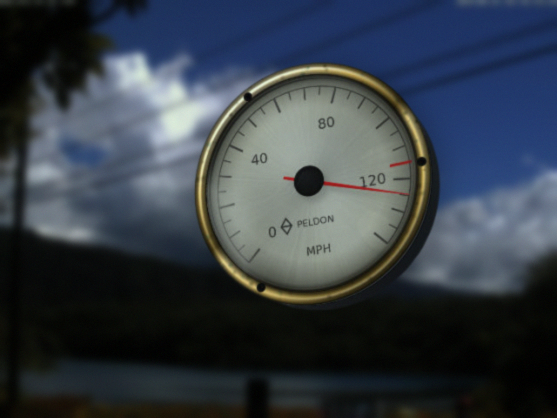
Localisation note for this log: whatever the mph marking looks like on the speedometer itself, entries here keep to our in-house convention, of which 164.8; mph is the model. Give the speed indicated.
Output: 125; mph
